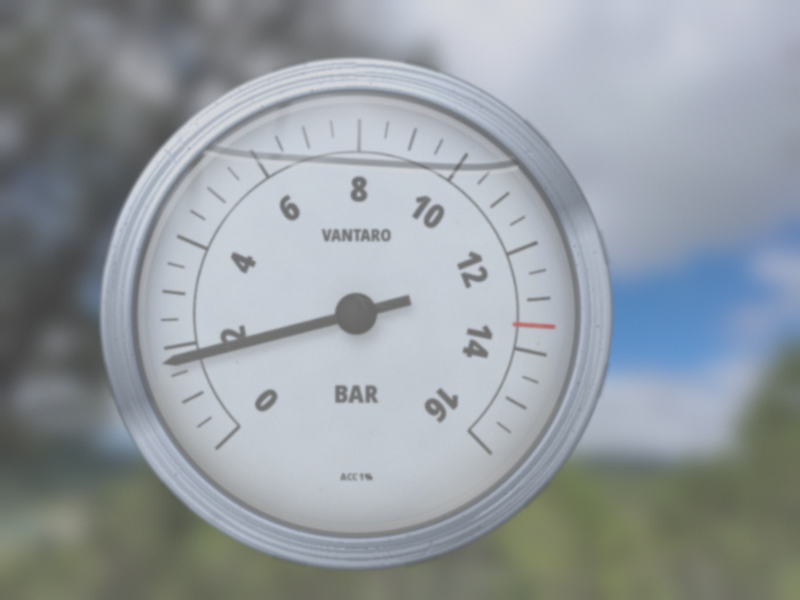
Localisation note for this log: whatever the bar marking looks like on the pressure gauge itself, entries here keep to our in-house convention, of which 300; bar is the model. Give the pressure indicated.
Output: 1.75; bar
